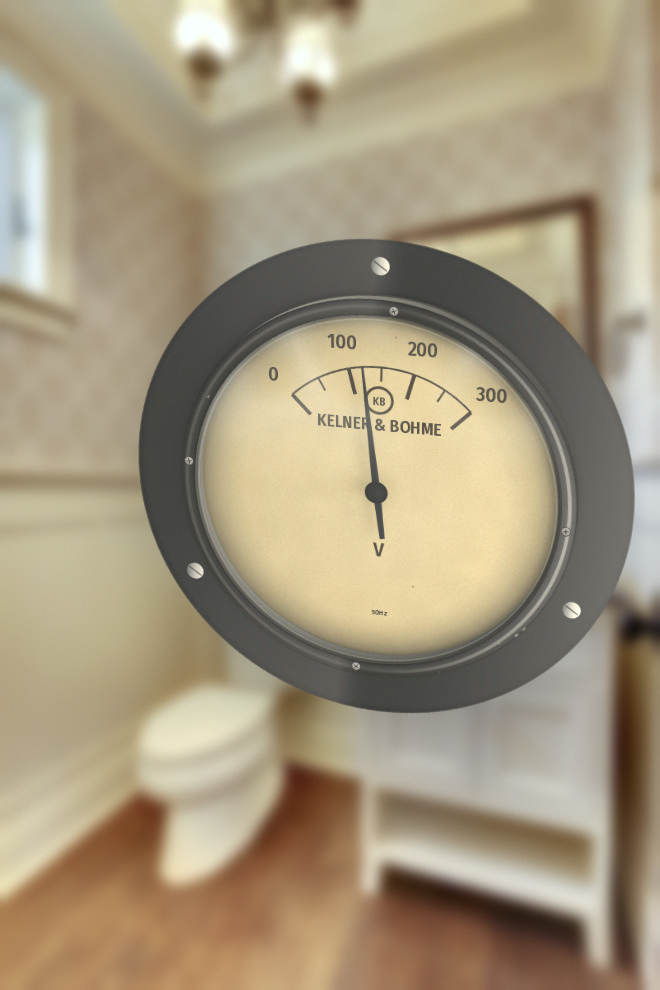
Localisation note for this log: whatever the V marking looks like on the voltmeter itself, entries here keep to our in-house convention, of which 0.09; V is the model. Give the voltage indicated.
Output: 125; V
